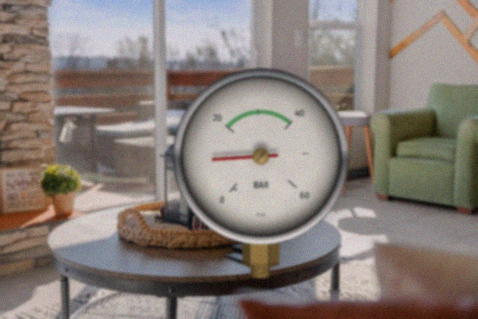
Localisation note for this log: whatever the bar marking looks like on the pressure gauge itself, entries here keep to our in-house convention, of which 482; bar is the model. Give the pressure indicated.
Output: 10; bar
